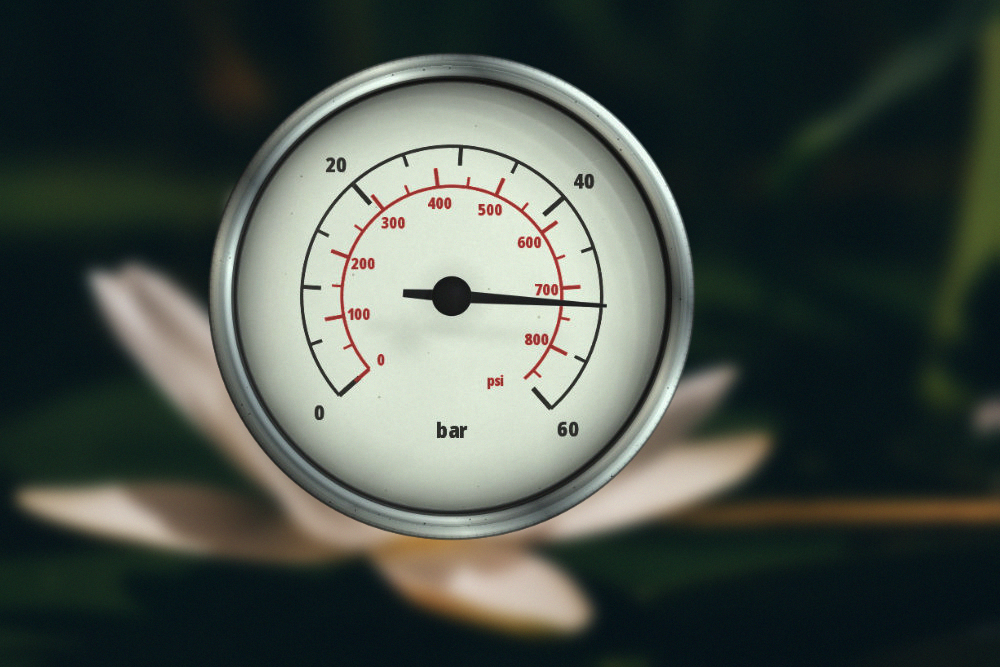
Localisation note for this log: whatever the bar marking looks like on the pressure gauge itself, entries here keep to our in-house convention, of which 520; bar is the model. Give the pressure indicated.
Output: 50; bar
